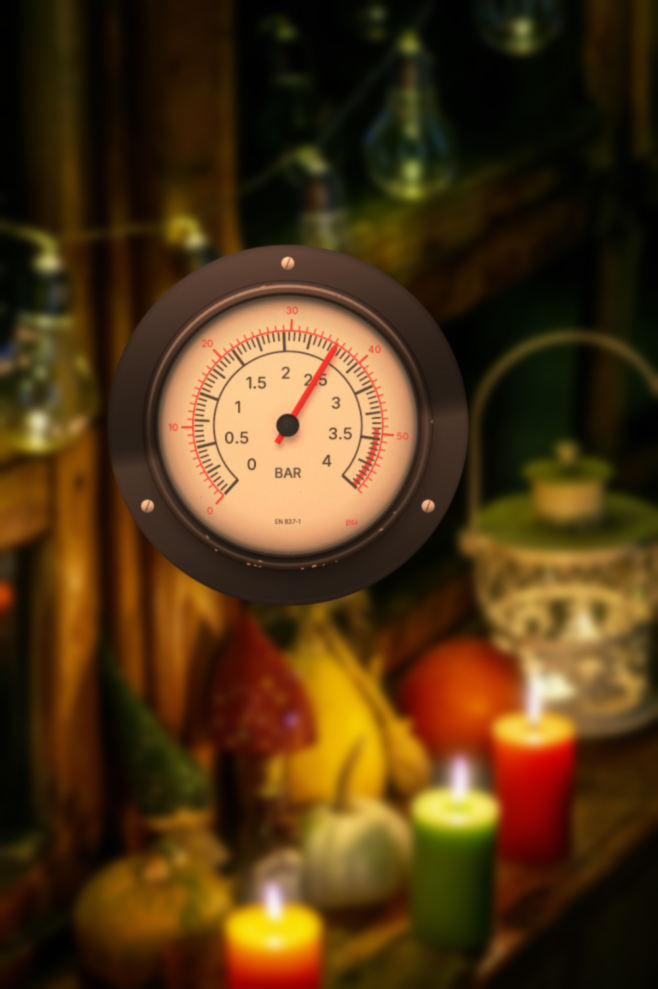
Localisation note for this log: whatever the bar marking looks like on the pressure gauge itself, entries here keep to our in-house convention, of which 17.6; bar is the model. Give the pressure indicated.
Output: 2.5; bar
